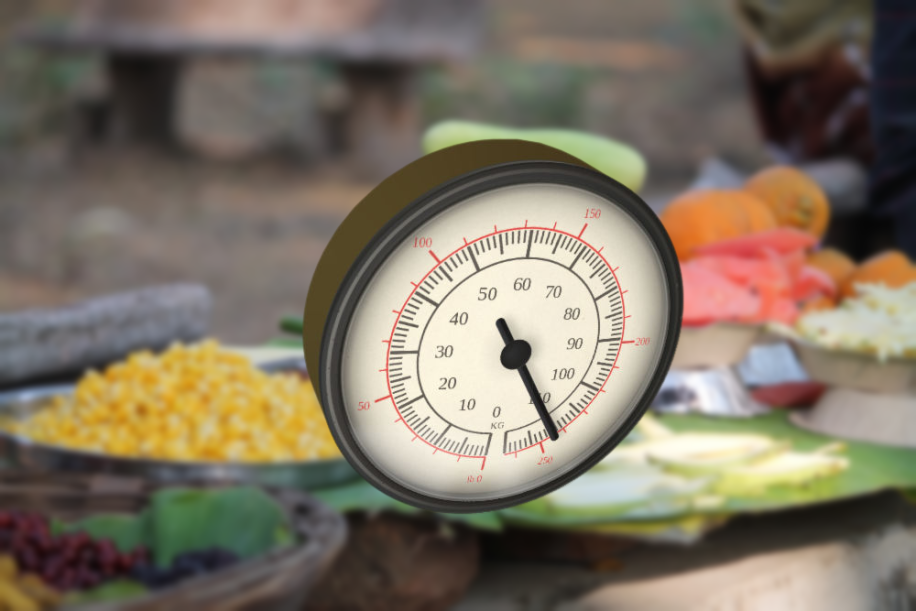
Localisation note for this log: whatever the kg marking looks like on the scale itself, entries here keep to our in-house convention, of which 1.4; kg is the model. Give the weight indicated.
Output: 111; kg
